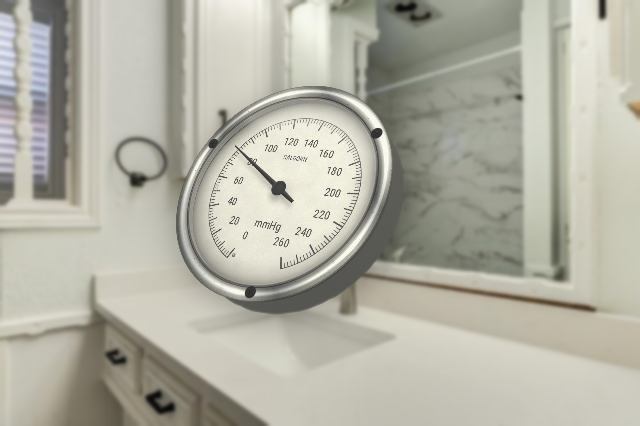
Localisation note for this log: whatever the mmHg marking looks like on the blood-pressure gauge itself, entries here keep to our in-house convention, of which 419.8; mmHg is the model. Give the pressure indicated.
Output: 80; mmHg
